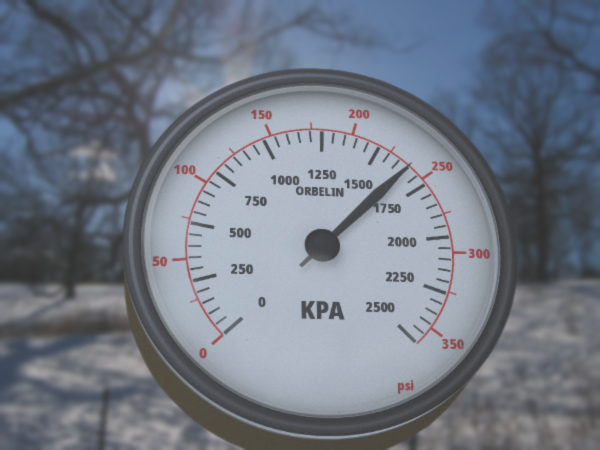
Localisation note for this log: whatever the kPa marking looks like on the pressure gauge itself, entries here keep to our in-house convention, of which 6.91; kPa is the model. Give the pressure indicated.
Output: 1650; kPa
